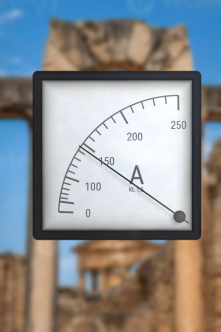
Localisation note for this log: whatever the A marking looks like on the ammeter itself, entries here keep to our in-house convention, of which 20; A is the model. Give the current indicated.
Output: 145; A
